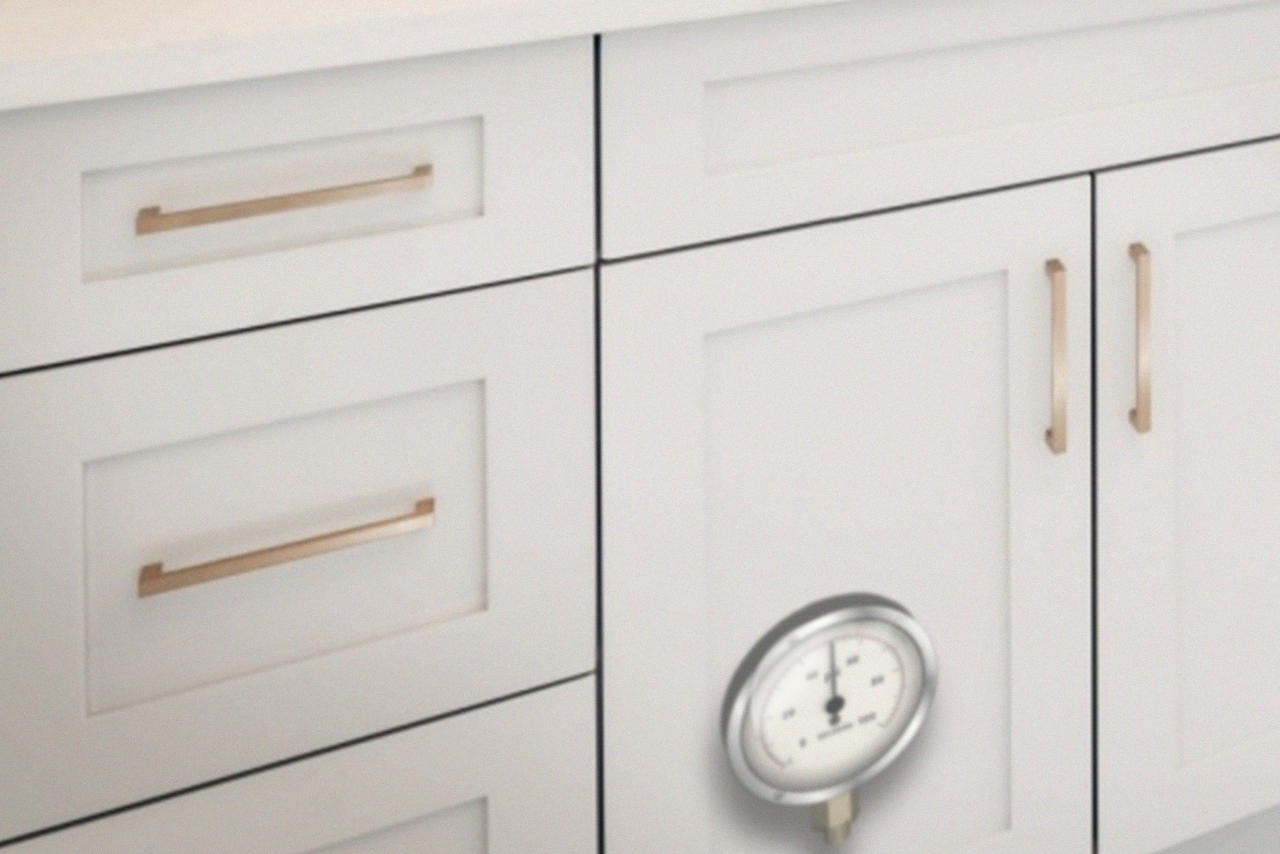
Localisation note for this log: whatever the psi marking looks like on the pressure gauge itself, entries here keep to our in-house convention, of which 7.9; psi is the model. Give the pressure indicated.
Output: 50; psi
